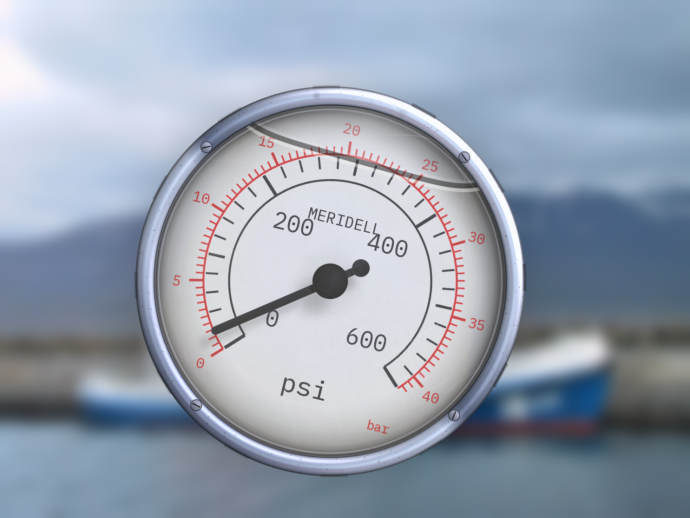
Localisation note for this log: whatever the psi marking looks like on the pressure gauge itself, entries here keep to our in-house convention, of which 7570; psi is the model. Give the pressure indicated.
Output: 20; psi
